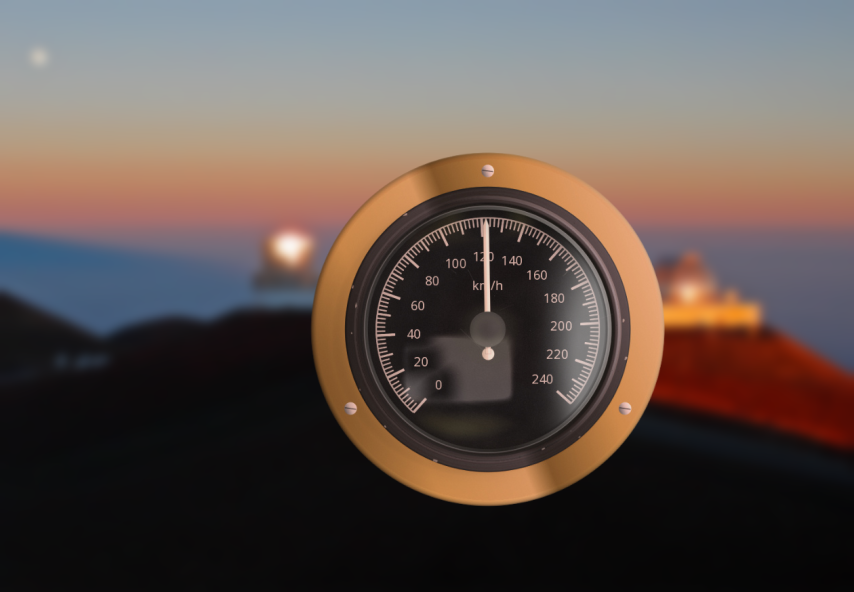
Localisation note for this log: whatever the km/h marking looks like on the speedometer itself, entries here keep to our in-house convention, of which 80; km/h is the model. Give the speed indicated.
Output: 122; km/h
